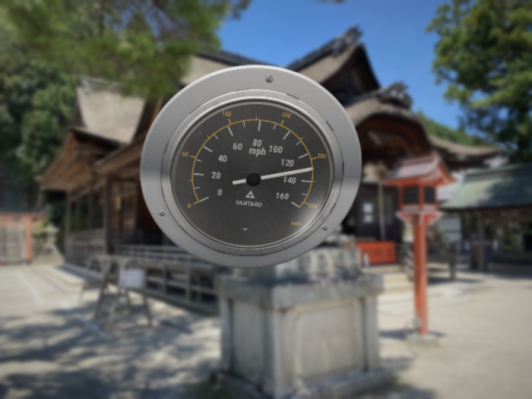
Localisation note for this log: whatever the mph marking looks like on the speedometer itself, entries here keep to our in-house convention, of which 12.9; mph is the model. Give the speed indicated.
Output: 130; mph
